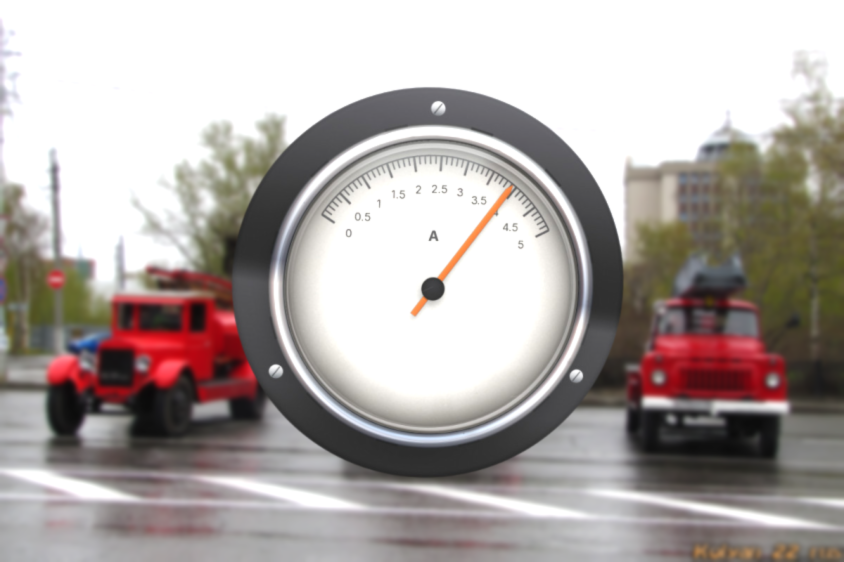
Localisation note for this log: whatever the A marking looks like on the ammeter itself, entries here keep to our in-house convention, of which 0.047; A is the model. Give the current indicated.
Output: 3.9; A
